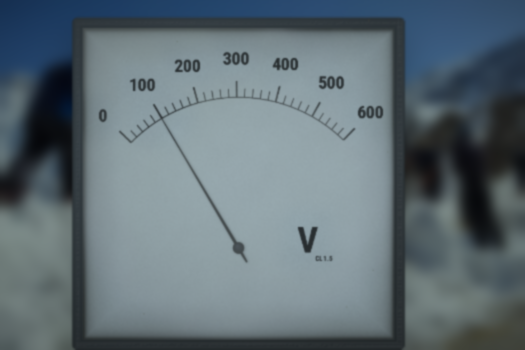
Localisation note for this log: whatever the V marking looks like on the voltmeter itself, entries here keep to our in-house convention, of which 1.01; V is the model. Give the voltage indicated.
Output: 100; V
